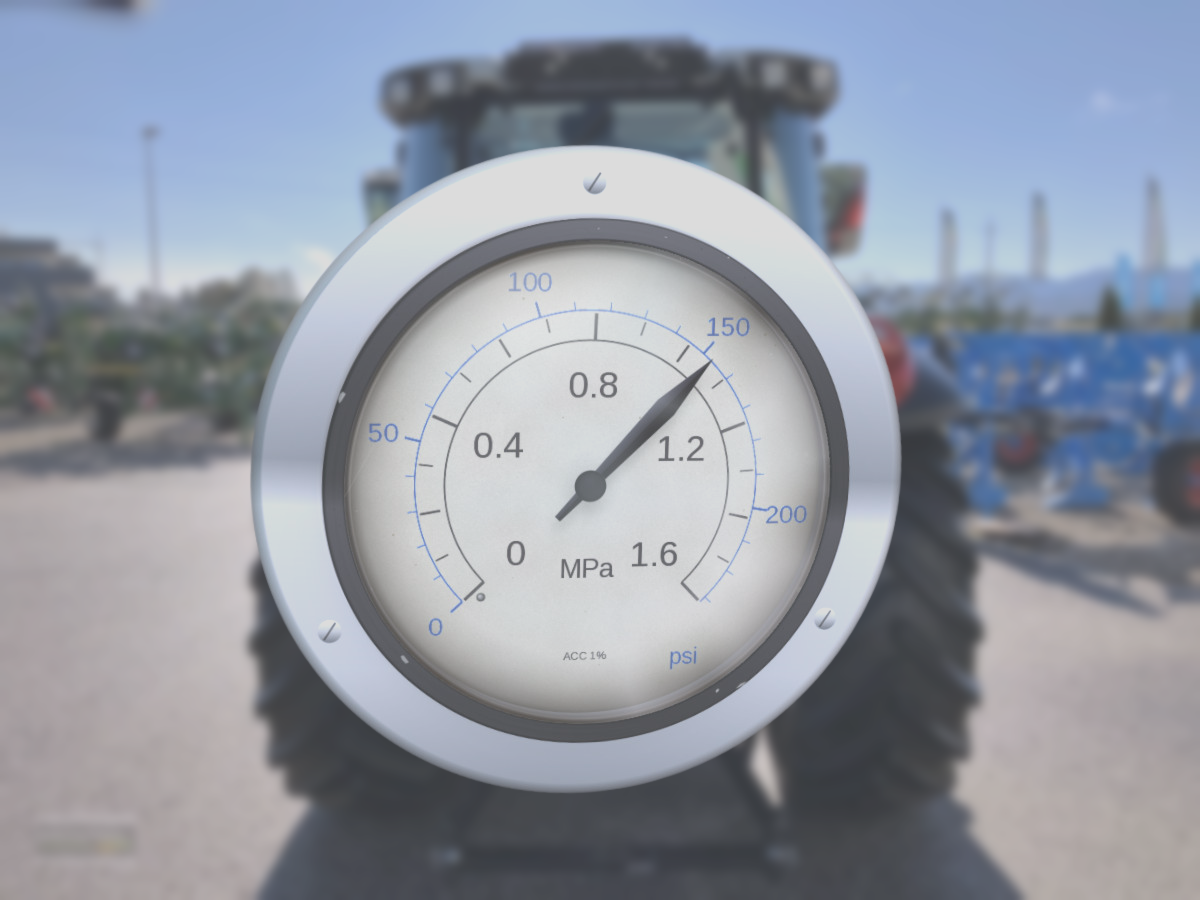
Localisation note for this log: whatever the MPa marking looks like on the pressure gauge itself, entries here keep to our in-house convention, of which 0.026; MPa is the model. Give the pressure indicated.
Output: 1.05; MPa
